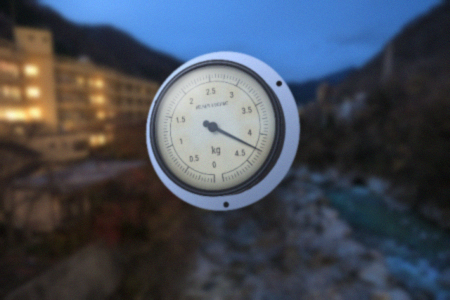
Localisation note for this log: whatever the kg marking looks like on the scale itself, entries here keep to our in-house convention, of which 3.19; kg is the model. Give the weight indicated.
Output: 4.25; kg
